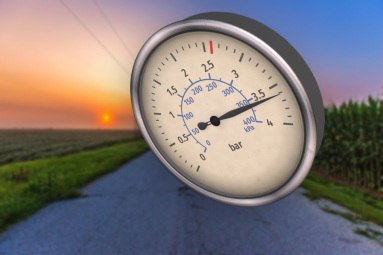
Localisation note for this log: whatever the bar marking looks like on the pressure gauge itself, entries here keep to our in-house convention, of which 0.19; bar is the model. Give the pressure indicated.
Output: 3.6; bar
